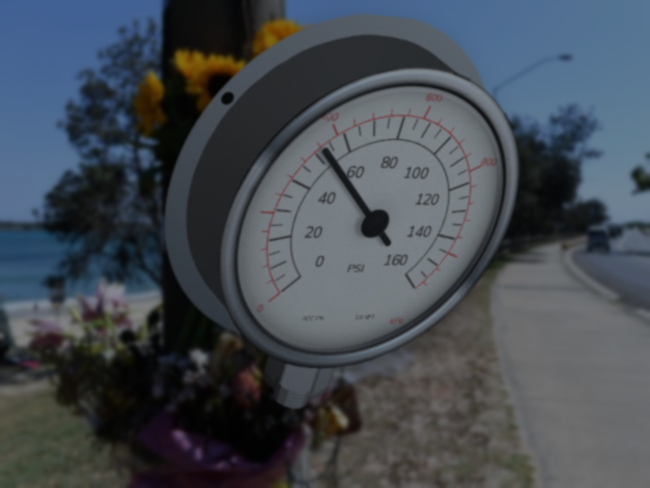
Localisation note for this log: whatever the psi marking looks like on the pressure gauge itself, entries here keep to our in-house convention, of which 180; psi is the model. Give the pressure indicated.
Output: 52.5; psi
